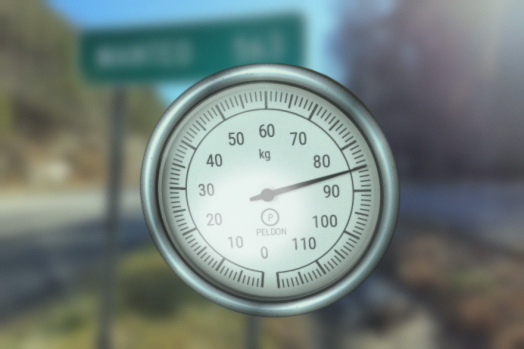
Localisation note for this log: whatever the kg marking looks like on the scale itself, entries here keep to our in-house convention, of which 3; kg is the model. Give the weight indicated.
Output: 85; kg
